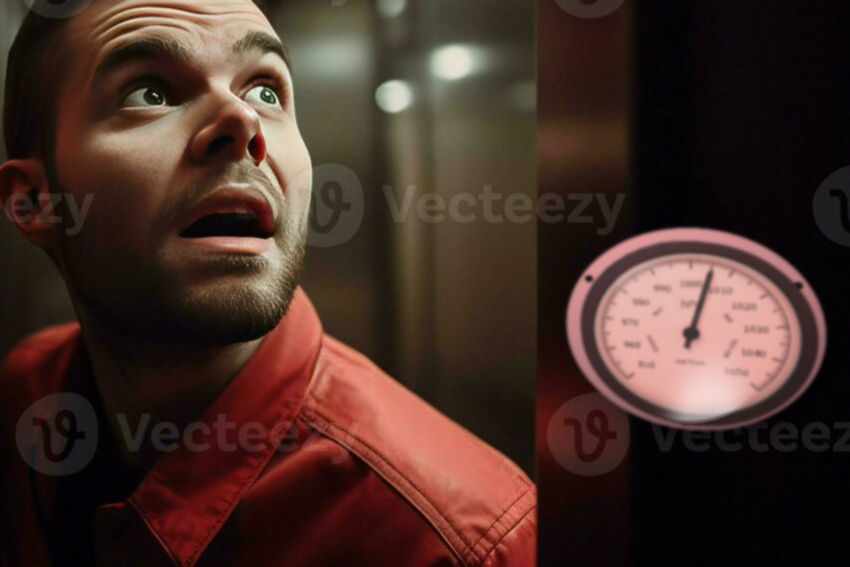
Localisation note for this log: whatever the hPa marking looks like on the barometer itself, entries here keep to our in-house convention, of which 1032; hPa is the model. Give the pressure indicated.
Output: 1005; hPa
